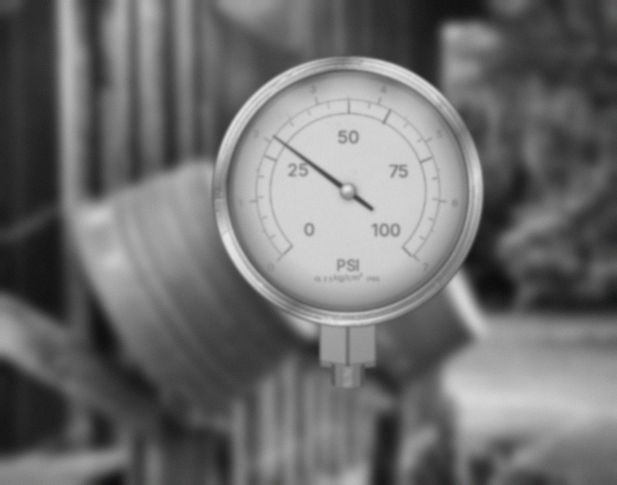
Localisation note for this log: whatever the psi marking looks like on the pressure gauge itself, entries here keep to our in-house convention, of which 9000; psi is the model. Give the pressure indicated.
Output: 30; psi
